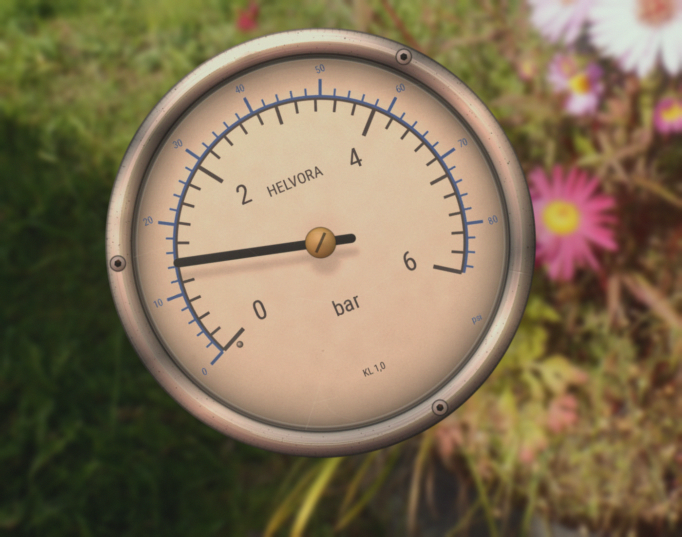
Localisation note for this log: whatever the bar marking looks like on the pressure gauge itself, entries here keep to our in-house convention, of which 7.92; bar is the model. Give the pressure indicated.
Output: 1; bar
